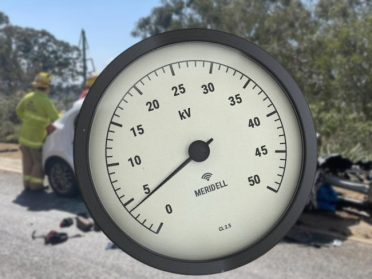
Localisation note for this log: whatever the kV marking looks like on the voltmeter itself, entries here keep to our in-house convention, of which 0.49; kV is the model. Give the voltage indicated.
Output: 4; kV
